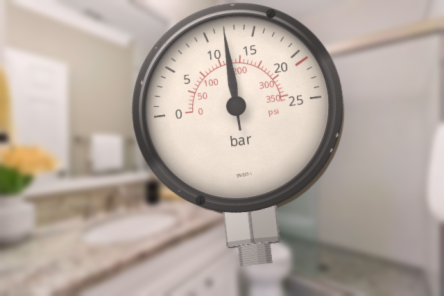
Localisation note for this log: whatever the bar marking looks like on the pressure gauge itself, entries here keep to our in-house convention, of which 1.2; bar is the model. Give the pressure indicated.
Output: 12; bar
